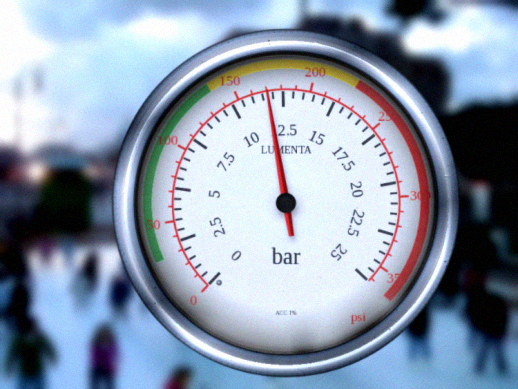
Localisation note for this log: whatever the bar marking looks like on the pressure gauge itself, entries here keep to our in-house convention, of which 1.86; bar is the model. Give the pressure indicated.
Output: 11.75; bar
